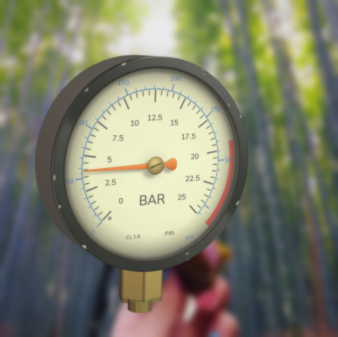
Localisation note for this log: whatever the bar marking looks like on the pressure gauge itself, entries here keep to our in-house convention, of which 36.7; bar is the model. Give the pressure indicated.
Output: 4; bar
